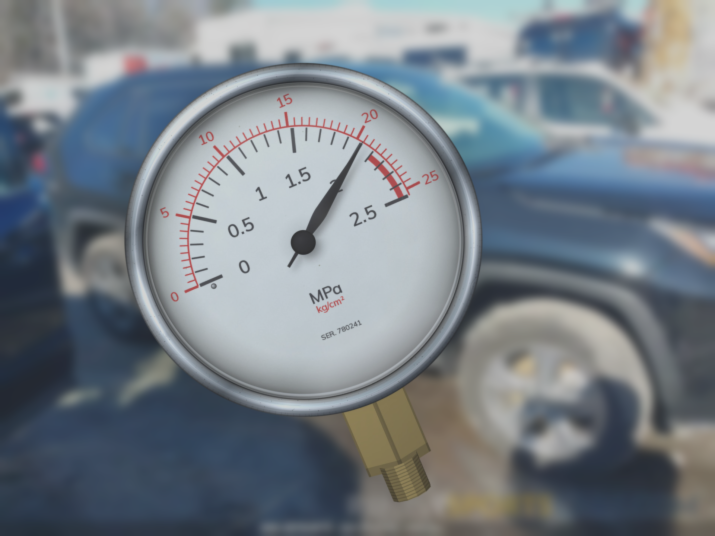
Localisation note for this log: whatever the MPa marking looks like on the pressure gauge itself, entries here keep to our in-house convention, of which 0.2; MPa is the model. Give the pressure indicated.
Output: 2; MPa
